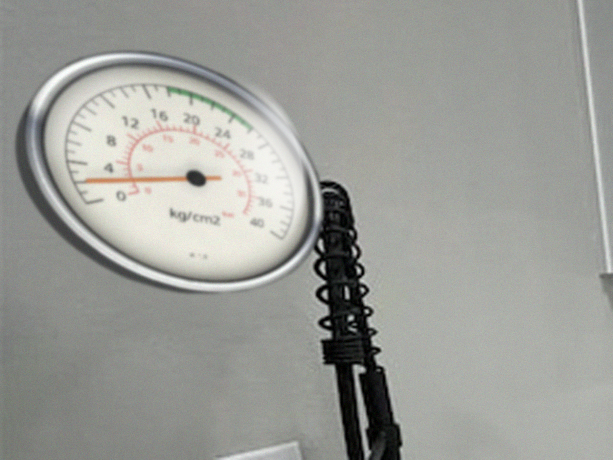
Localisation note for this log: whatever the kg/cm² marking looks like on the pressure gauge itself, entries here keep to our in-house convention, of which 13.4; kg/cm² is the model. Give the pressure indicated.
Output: 2; kg/cm²
